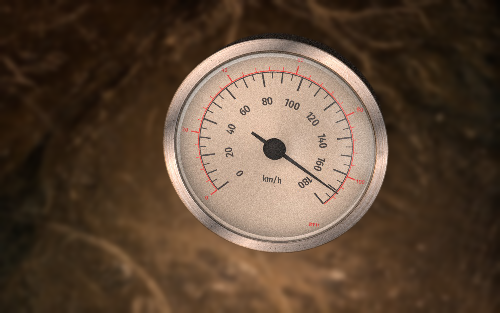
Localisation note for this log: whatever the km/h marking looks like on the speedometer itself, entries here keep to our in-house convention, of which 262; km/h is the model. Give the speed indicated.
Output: 170; km/h
